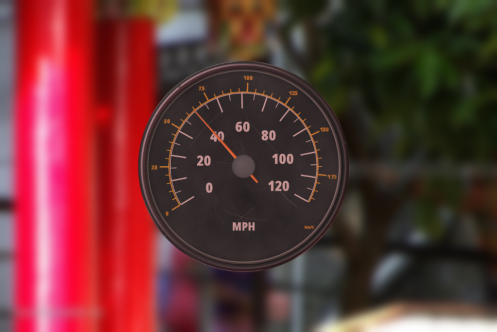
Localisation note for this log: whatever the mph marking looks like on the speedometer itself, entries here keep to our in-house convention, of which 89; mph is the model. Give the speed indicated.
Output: 40; mph
